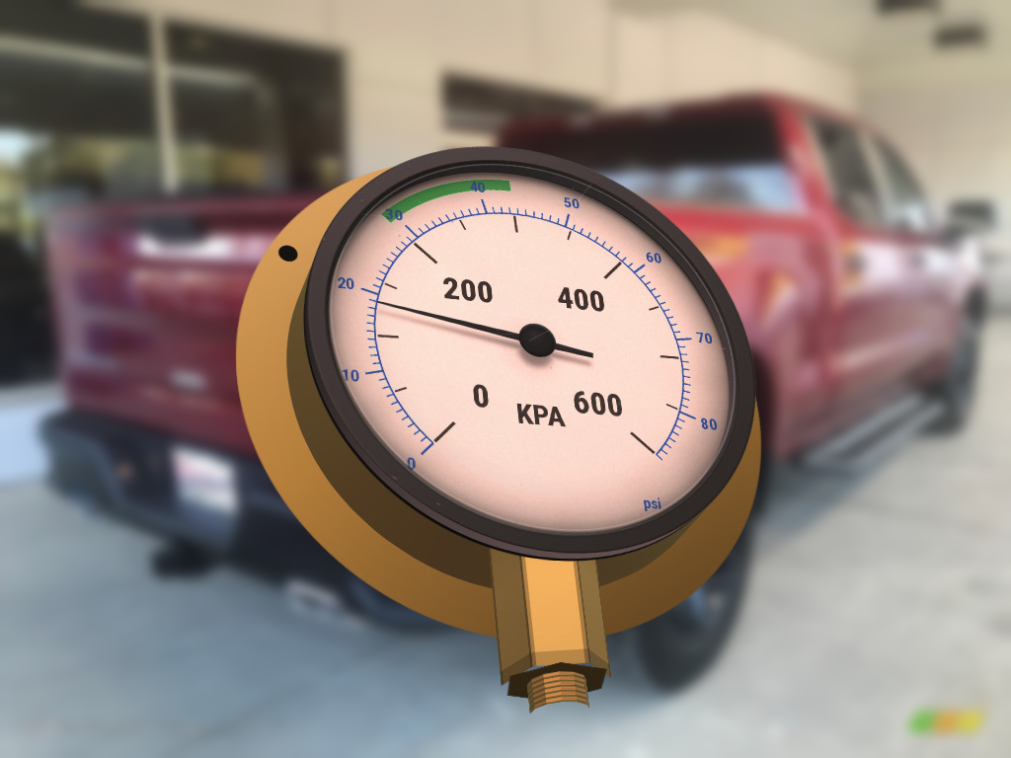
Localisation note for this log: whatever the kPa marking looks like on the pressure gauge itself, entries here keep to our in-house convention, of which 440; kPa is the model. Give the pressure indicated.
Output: 125; kPa
